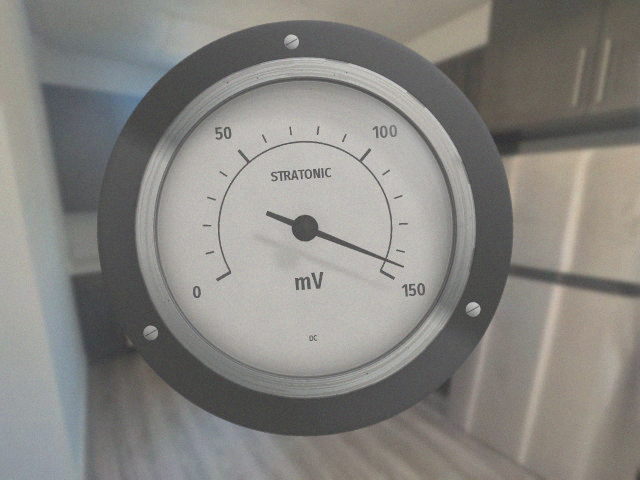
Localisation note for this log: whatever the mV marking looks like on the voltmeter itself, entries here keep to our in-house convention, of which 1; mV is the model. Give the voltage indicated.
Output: 145; mV
